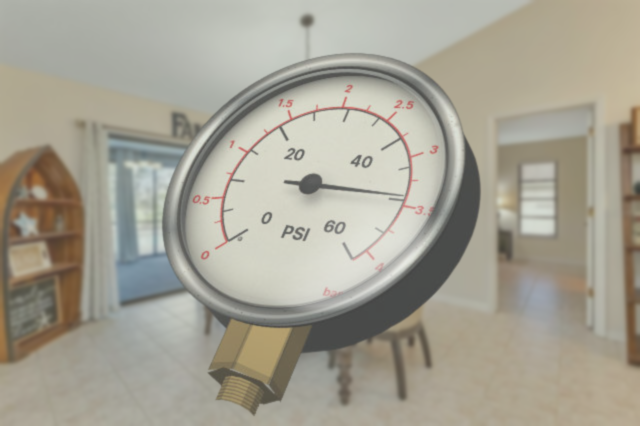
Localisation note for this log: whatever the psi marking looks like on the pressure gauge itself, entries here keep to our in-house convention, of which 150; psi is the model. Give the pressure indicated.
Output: 50; psi
